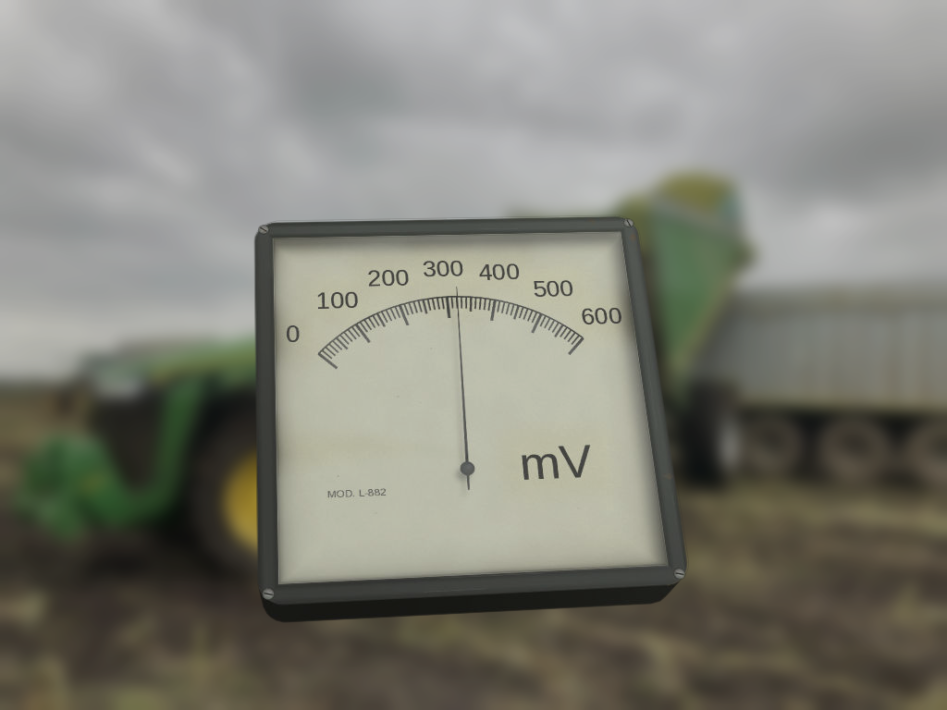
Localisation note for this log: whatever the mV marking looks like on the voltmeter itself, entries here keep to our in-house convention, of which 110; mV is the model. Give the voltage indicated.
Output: 320; mV
